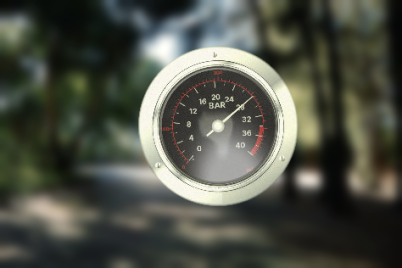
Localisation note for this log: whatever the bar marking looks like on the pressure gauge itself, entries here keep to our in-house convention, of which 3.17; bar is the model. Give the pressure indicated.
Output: 28; bar
